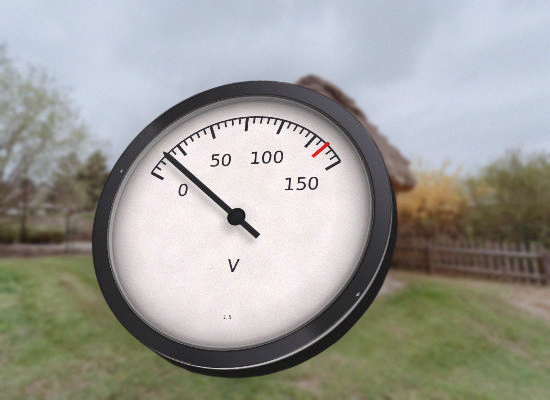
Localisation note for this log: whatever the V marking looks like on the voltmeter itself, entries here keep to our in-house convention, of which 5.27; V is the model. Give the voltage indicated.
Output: 15; V
